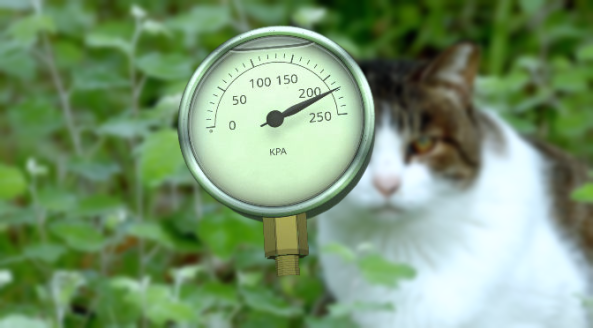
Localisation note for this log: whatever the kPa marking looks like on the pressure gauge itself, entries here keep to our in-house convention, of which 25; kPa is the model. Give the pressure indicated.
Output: 220; kPa
